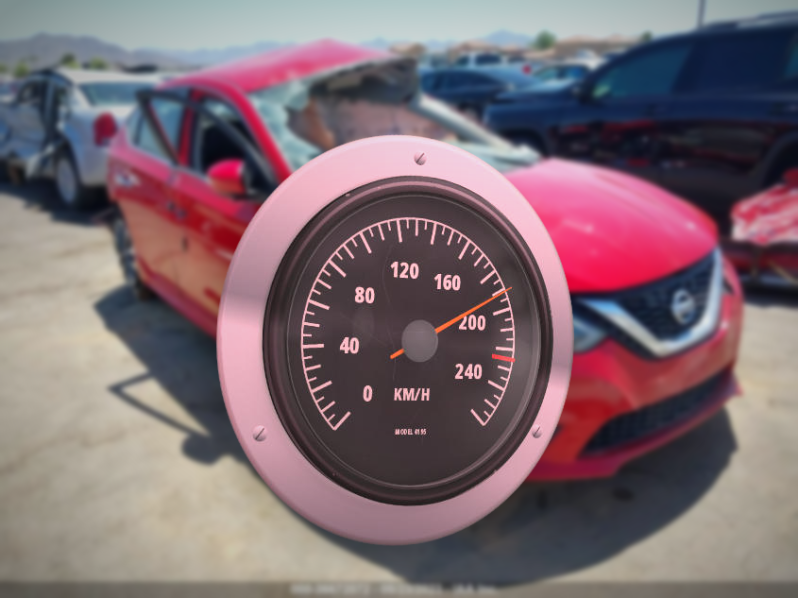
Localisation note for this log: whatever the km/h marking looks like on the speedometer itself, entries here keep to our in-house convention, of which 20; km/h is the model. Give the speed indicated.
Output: 190; km/h
